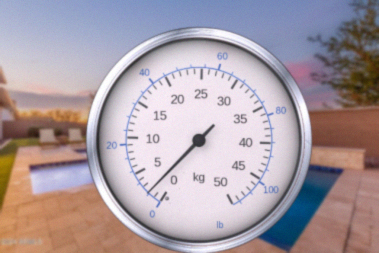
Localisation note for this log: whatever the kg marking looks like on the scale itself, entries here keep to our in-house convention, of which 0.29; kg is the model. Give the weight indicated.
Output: 2; kg
